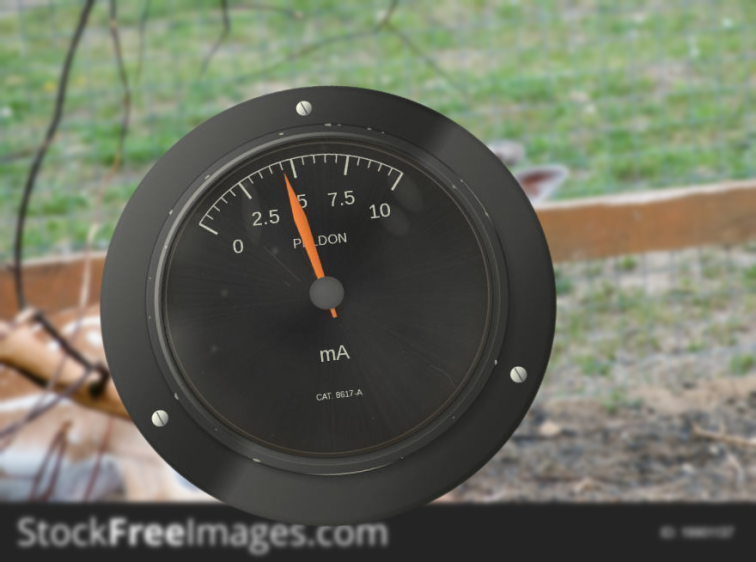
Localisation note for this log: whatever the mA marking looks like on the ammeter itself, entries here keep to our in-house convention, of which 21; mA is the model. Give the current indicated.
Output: 4.5; mA
